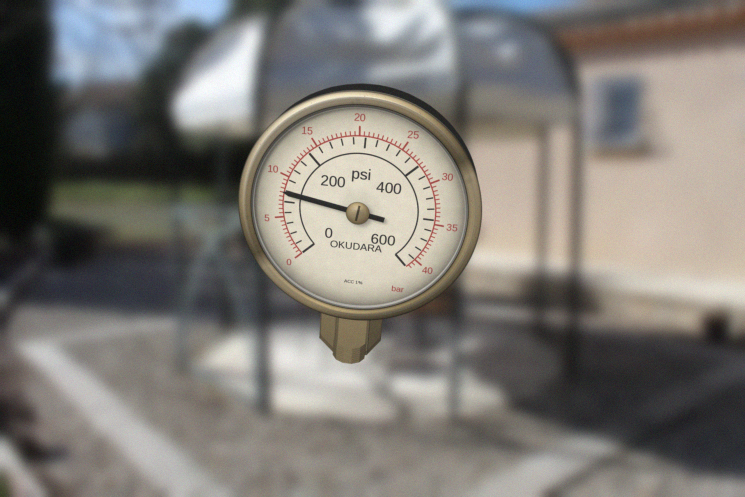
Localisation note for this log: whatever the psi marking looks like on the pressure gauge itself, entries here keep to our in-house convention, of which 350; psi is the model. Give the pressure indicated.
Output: 120; psi
